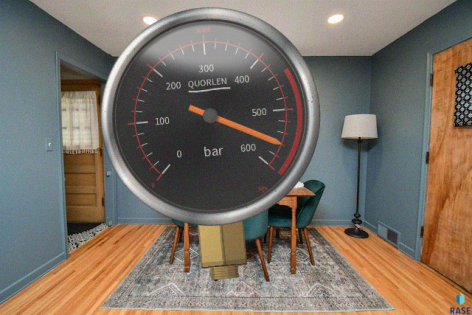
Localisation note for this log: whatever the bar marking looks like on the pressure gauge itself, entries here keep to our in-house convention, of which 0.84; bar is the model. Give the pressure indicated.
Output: 560; bar
